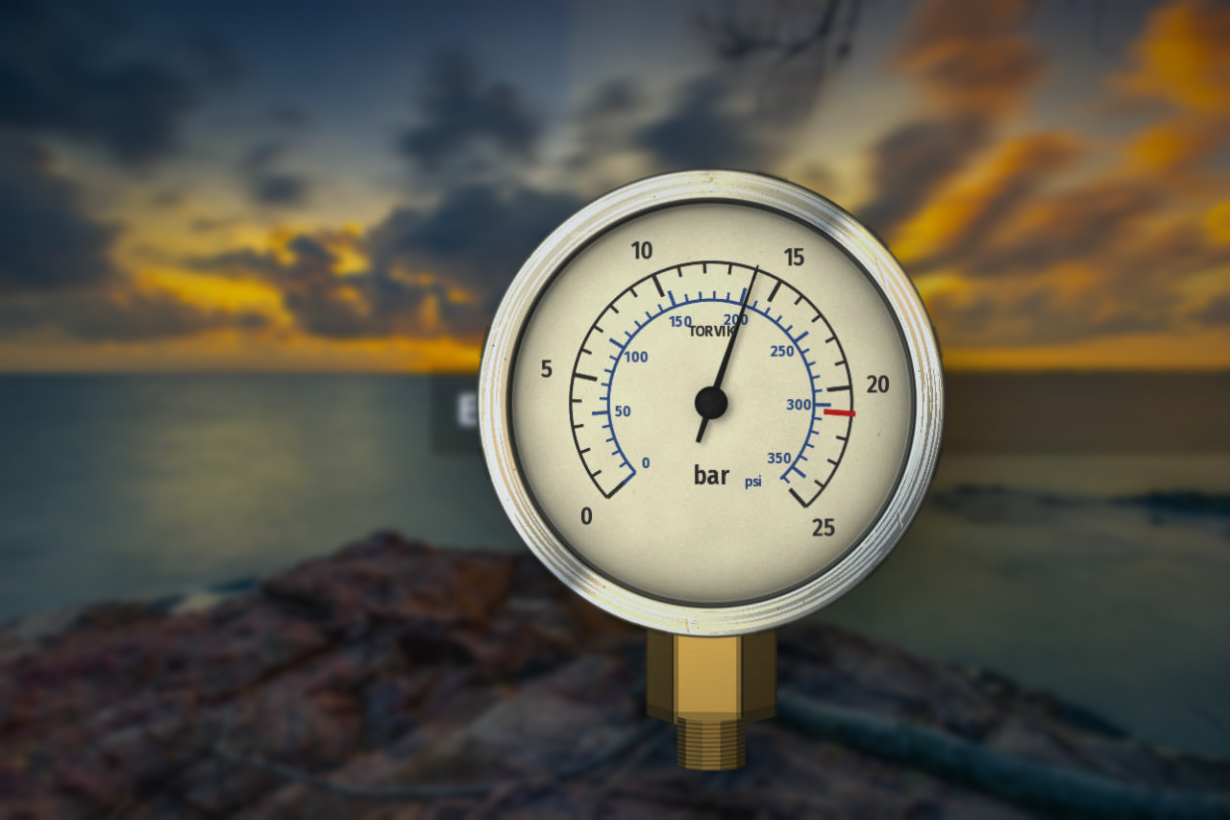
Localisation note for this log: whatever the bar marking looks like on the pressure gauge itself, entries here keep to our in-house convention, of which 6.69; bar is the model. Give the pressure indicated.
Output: 14; bar
